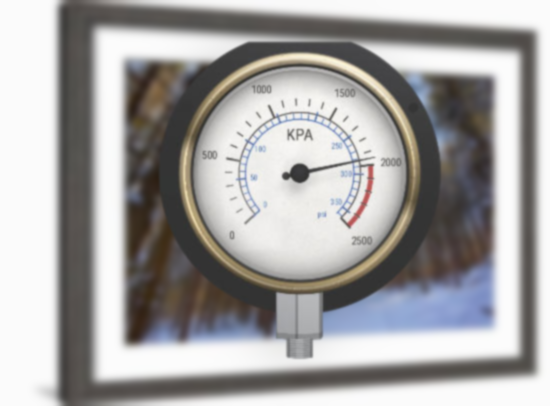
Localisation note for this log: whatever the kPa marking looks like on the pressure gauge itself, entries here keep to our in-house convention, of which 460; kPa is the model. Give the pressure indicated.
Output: 1950; kPa
